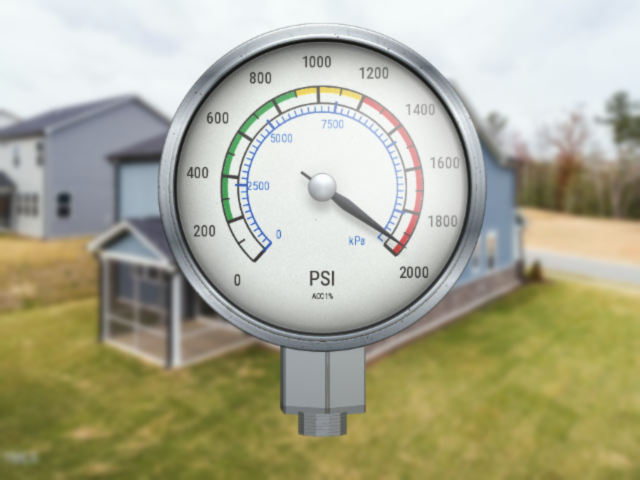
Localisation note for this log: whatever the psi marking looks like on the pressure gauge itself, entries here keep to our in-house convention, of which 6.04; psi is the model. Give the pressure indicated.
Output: 1950; psi
